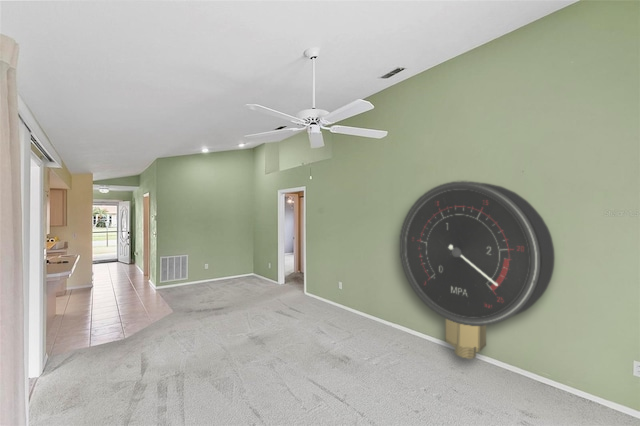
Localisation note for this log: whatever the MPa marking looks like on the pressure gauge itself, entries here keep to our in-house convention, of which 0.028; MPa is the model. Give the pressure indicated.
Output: 2.4; MPa
